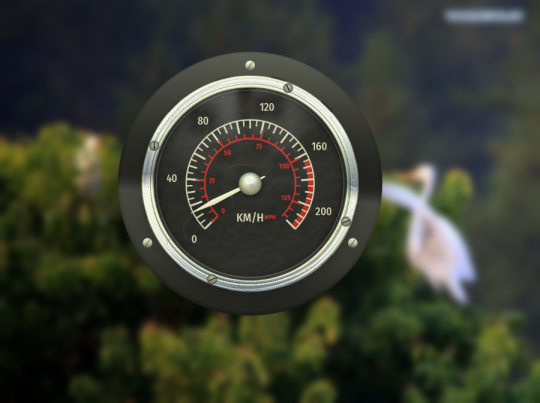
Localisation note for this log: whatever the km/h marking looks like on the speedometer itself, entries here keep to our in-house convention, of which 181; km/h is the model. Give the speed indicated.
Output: 15; km/h
